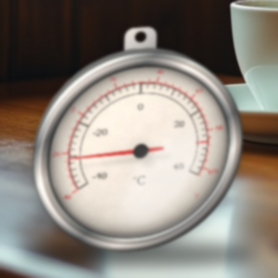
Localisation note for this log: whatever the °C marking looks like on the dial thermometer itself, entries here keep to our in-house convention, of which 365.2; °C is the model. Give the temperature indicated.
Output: -30; °C
